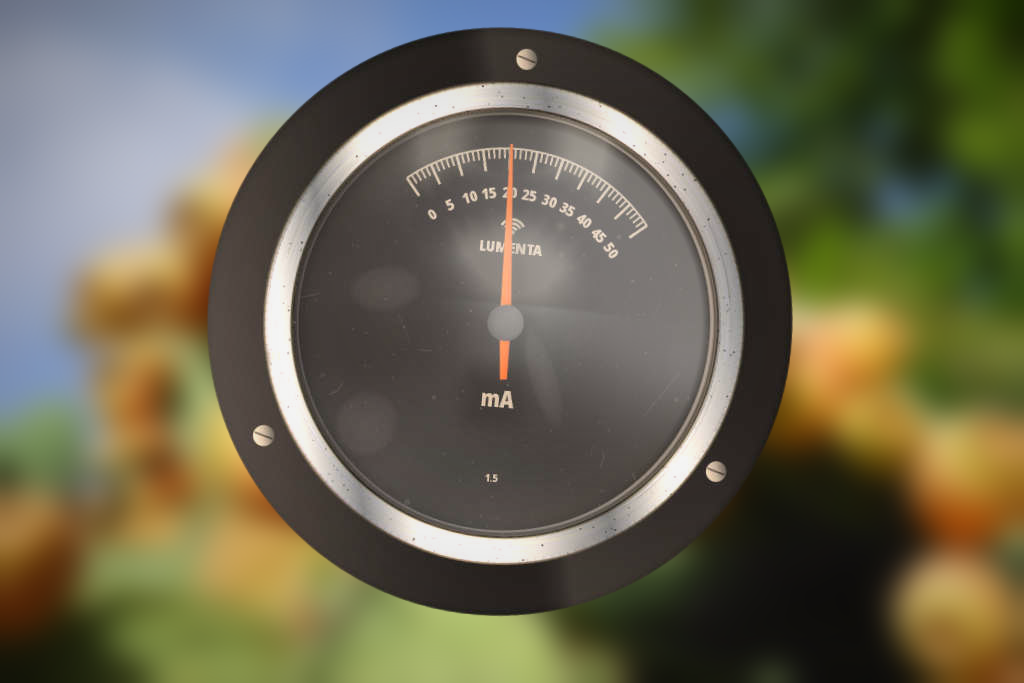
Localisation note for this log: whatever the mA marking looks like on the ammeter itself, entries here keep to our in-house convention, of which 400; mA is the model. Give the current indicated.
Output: 20; mA
